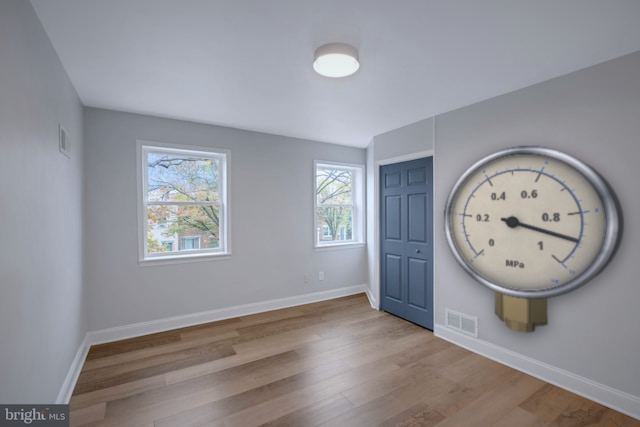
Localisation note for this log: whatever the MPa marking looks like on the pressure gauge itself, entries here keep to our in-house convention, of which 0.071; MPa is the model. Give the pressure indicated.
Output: 0.9; MPa
